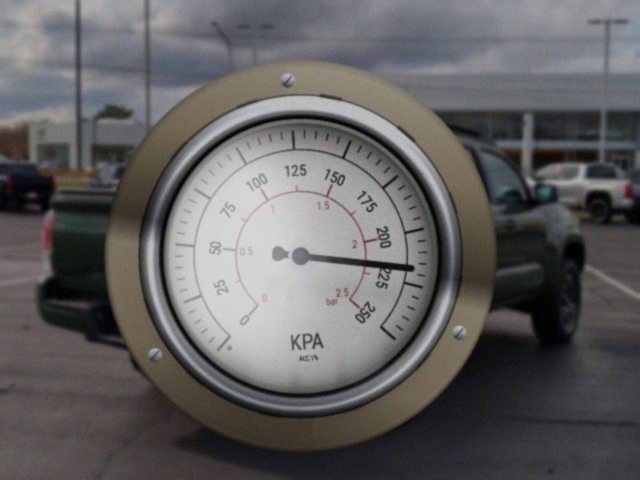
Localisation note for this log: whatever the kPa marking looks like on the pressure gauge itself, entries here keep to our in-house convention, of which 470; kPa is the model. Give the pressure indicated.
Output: 217.5; kPa
